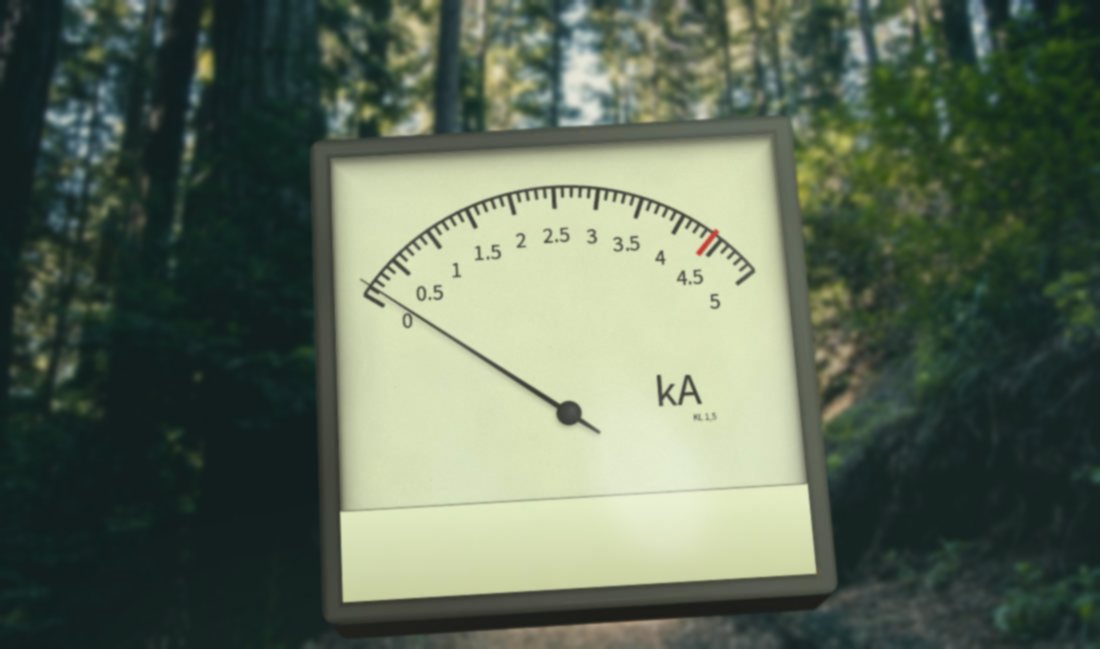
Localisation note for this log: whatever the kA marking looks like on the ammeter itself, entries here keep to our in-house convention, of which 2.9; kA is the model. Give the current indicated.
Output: 0.1; kA
